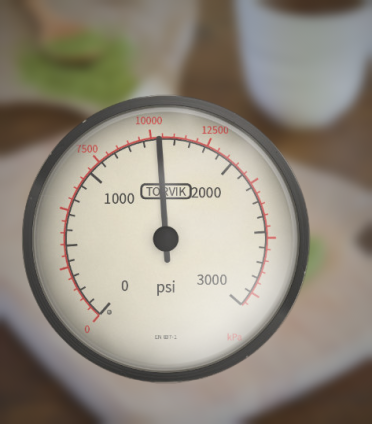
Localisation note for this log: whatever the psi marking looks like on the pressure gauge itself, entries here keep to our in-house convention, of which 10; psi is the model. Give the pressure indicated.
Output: 1500; psi
